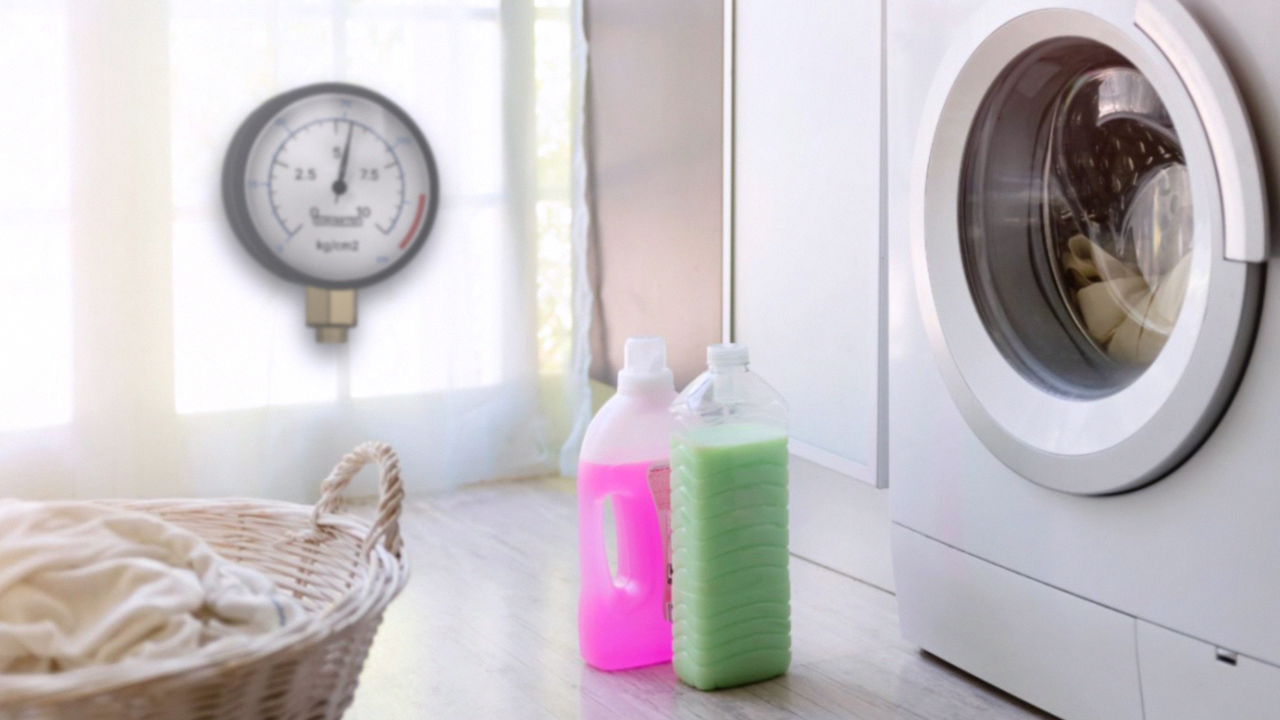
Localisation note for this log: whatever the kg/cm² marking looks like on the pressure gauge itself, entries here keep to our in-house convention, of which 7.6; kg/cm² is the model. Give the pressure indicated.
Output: 5.5; kg/cm²
